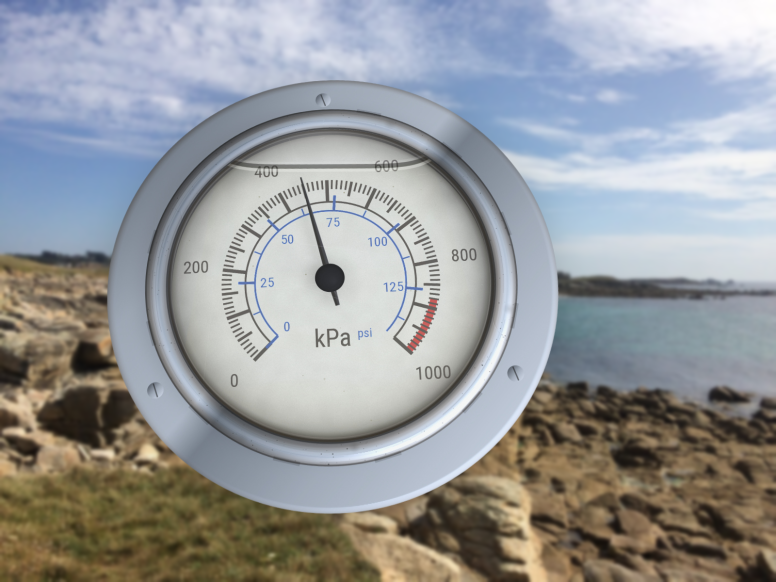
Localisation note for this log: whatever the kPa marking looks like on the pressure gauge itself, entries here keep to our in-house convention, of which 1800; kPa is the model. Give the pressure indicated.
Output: 450; kPa
